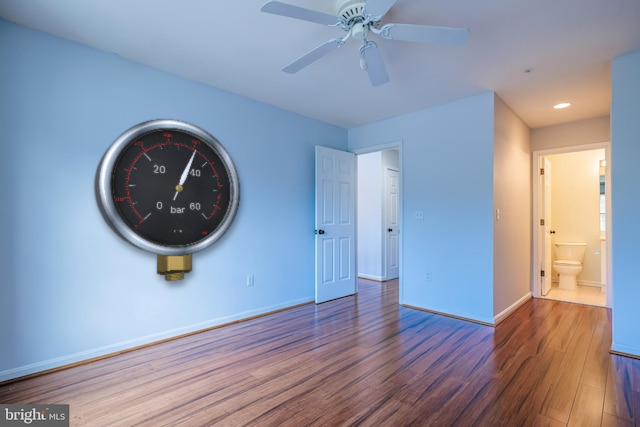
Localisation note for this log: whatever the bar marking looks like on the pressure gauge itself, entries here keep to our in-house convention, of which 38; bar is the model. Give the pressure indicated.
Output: 35; bar
